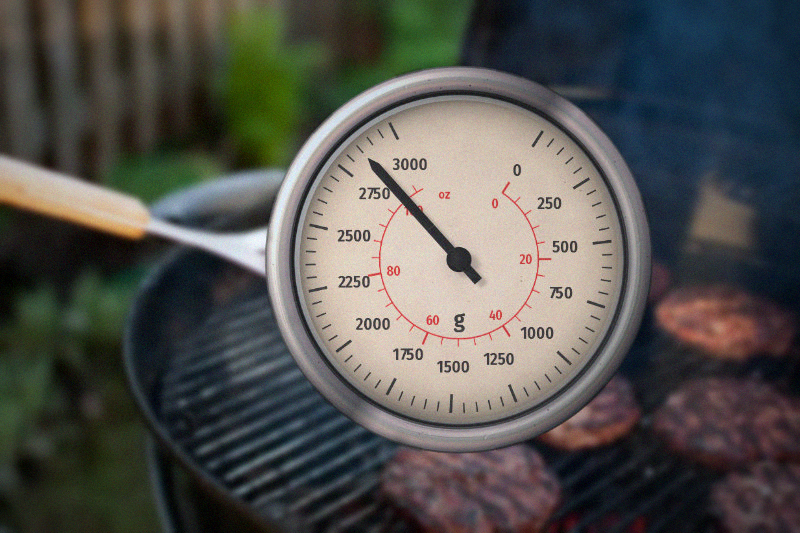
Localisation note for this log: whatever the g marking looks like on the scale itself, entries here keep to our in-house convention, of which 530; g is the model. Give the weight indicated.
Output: 2850; g
